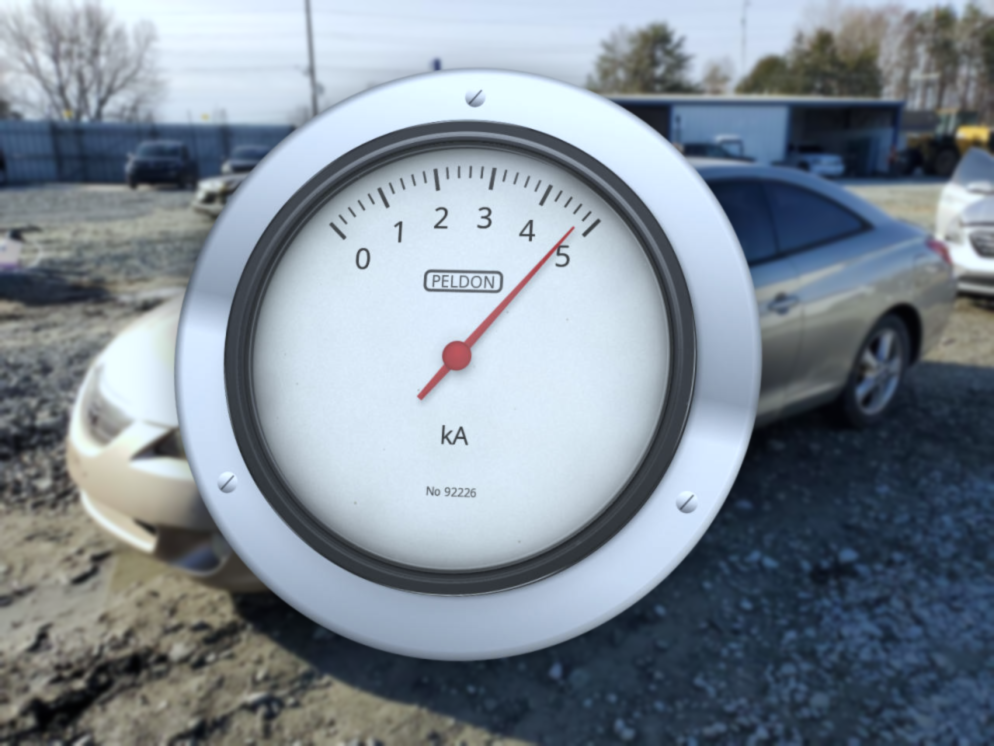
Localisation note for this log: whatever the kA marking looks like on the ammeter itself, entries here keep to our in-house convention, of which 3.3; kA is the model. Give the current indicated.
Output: 4.8; kA
